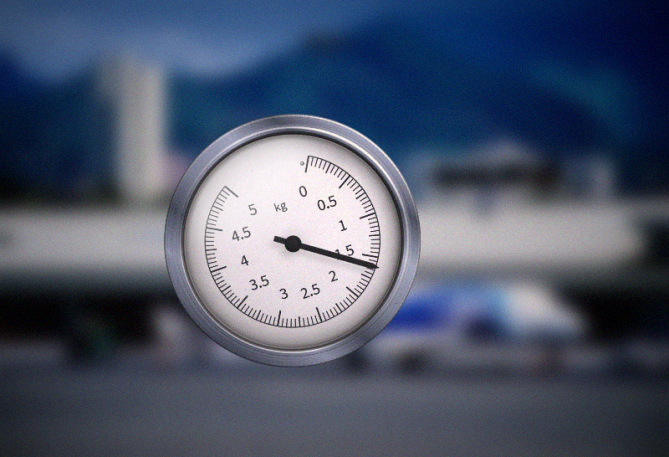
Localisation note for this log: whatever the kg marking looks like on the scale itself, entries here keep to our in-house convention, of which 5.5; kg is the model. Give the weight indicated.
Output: 1.6; kg
